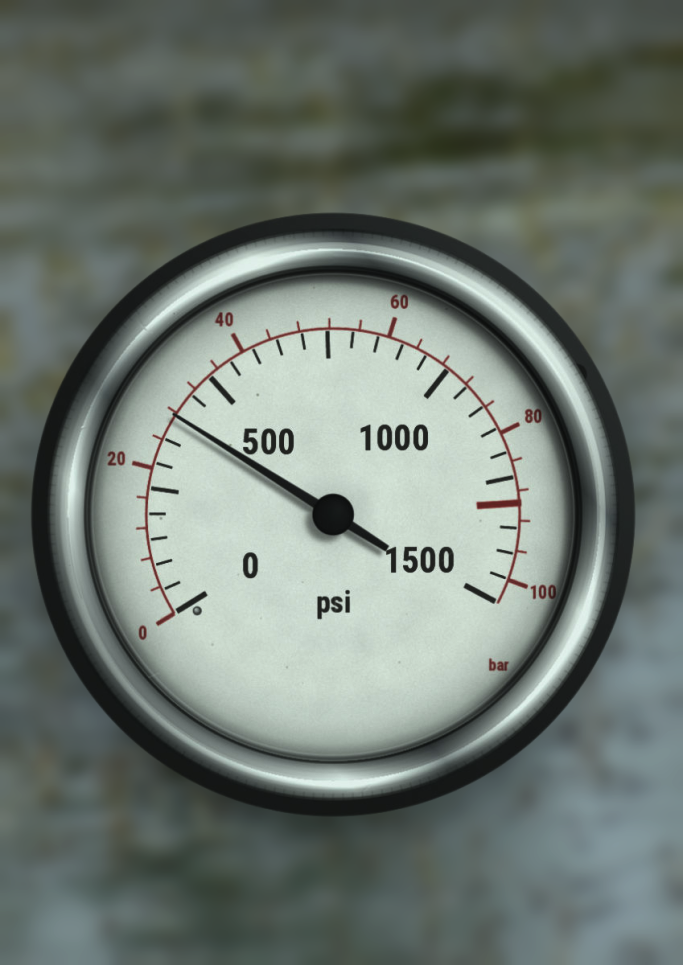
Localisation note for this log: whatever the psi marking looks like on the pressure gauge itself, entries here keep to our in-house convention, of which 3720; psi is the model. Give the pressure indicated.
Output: 400; psi
